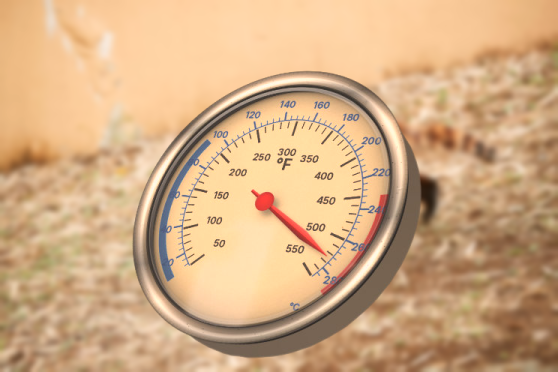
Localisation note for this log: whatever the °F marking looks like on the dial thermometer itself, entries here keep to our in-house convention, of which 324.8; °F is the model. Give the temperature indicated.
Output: 525; °F
